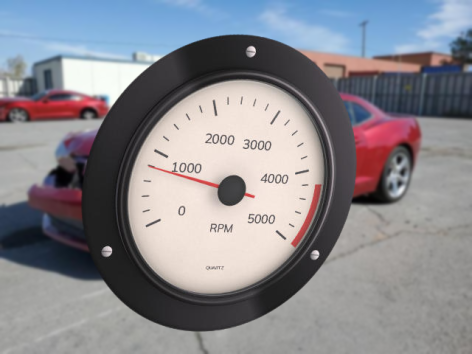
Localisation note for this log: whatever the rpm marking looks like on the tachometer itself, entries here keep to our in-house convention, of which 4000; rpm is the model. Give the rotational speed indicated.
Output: 800; rpm
